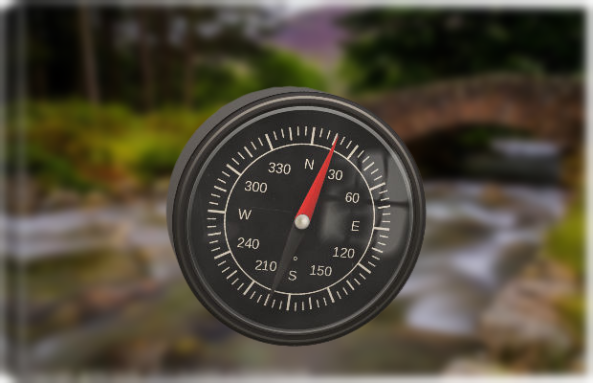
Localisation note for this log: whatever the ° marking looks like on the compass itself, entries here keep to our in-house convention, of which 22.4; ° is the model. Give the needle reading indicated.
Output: 15; °
